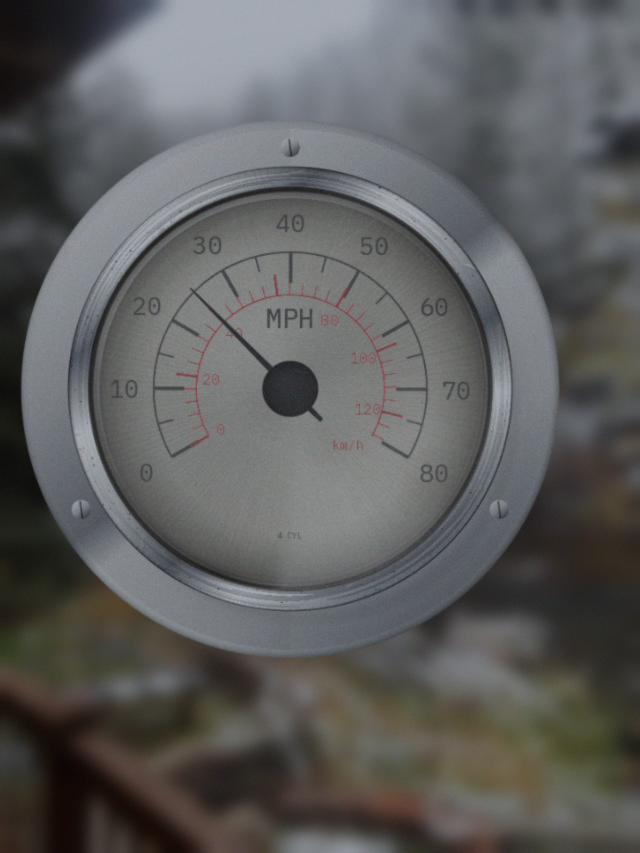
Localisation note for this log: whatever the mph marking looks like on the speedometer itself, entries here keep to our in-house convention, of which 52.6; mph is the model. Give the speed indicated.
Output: 25; mph
